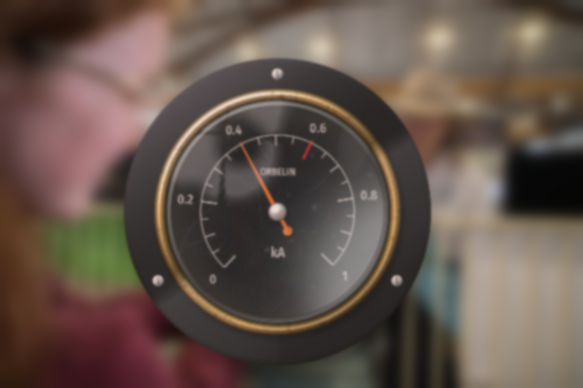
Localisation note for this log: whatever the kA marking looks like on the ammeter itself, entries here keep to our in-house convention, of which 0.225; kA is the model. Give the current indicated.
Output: 0.4; kA
